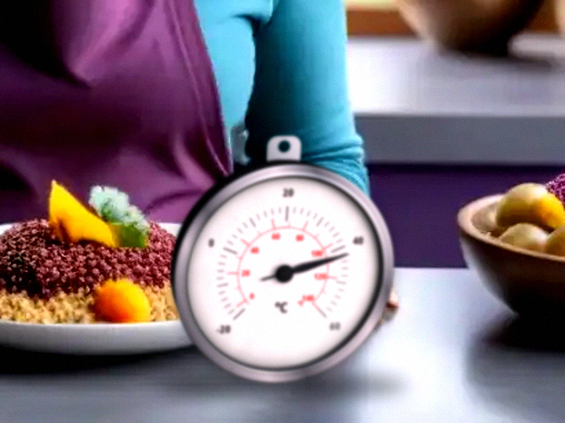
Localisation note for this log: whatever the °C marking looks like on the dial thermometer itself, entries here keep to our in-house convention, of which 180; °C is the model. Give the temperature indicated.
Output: 42; °C
